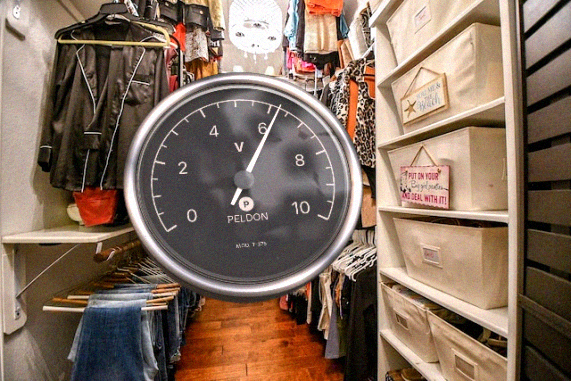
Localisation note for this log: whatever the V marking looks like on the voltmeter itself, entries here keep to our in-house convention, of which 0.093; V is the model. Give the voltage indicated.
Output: 6.25; V
